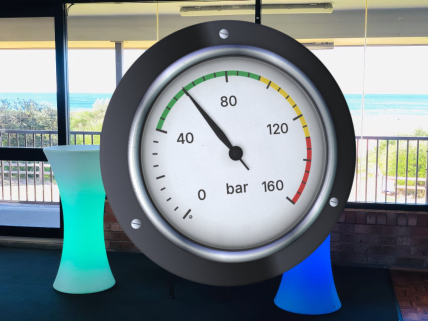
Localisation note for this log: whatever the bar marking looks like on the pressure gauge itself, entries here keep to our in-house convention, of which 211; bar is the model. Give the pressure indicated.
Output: 60; bar
